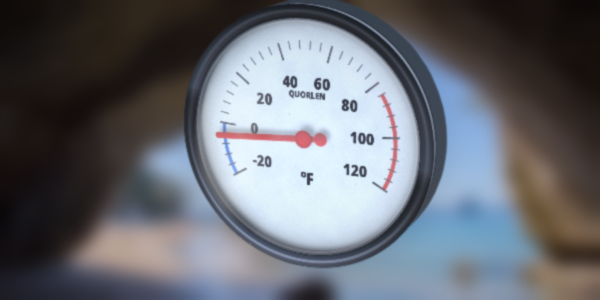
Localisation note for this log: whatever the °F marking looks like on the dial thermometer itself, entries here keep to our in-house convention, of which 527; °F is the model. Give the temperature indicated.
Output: -4; °F
